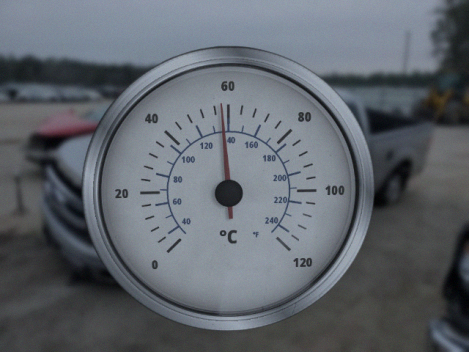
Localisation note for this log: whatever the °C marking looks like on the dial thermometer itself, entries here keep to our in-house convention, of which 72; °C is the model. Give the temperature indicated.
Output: 58; °C
